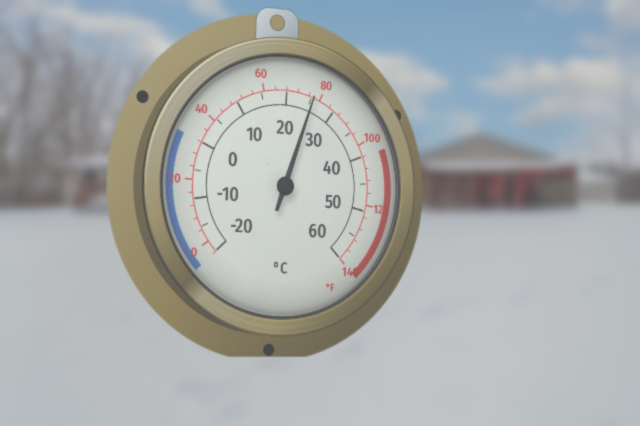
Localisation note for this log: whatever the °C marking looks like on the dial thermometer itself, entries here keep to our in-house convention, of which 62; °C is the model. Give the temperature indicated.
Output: 25; °C
